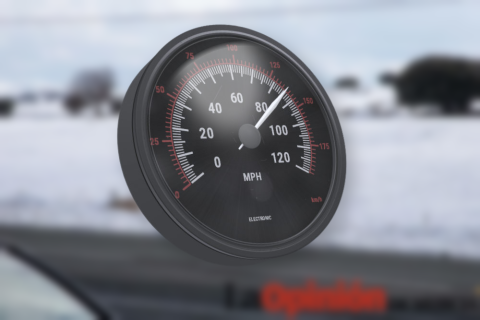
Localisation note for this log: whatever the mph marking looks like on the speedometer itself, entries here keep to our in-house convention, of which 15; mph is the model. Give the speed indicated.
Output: 85; mph
